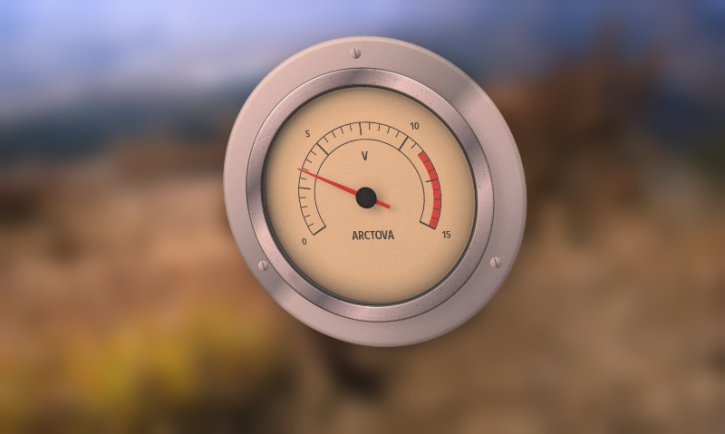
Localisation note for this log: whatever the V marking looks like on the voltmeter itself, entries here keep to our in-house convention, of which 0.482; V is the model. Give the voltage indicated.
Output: 3.5; V
